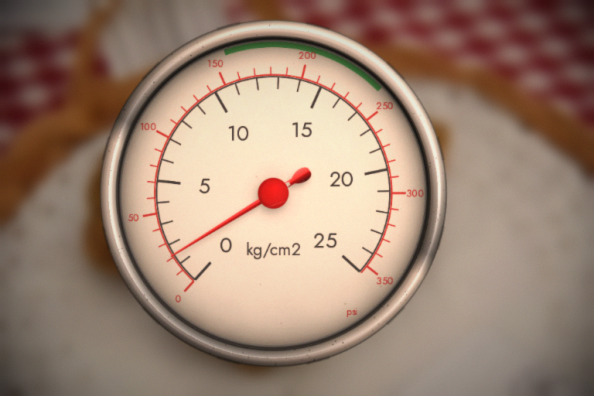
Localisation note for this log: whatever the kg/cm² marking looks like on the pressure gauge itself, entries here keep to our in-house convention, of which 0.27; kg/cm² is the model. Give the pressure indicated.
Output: 1.5; kg/cm²
